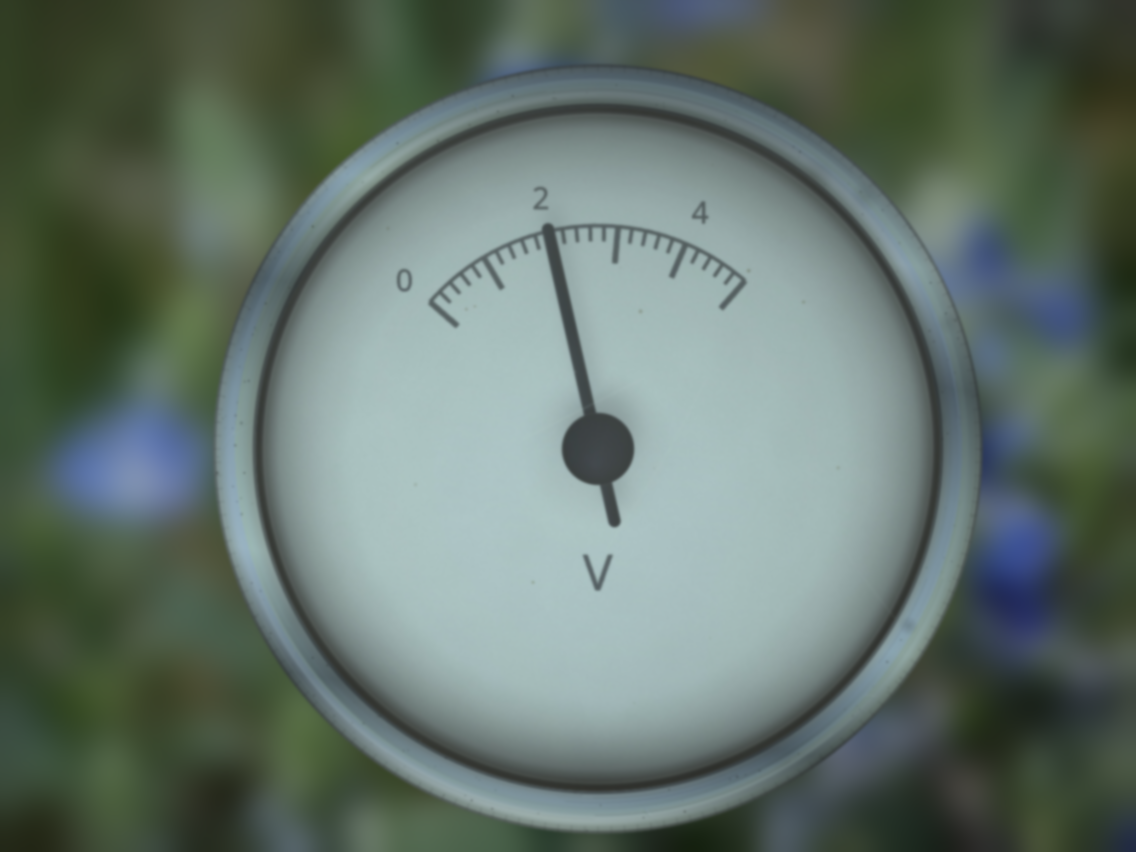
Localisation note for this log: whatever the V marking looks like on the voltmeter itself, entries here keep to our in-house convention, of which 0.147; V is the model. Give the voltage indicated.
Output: 2; V
